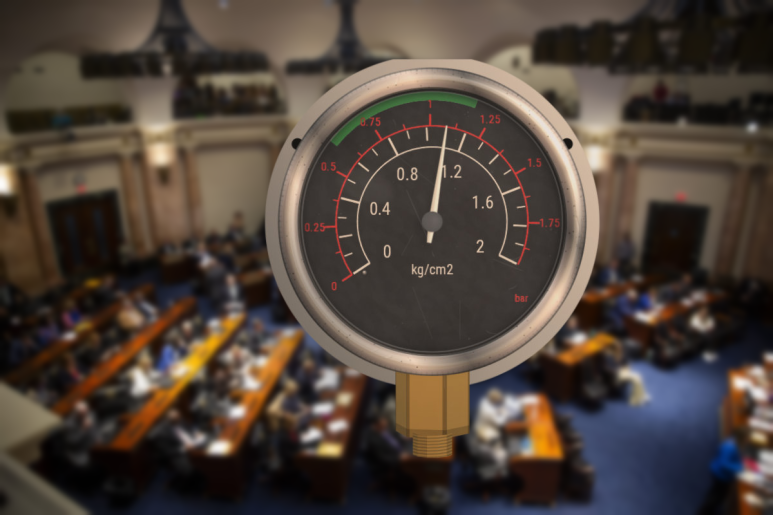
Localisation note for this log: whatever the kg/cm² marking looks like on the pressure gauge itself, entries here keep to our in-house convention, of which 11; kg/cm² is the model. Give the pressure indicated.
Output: 1.1; kg/cm²
